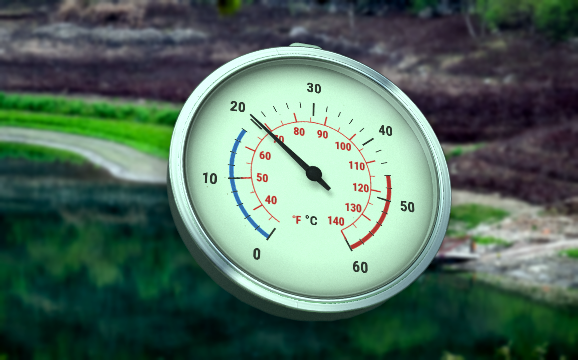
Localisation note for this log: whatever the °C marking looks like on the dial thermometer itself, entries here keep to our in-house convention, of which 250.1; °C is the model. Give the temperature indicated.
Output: 20; °C
